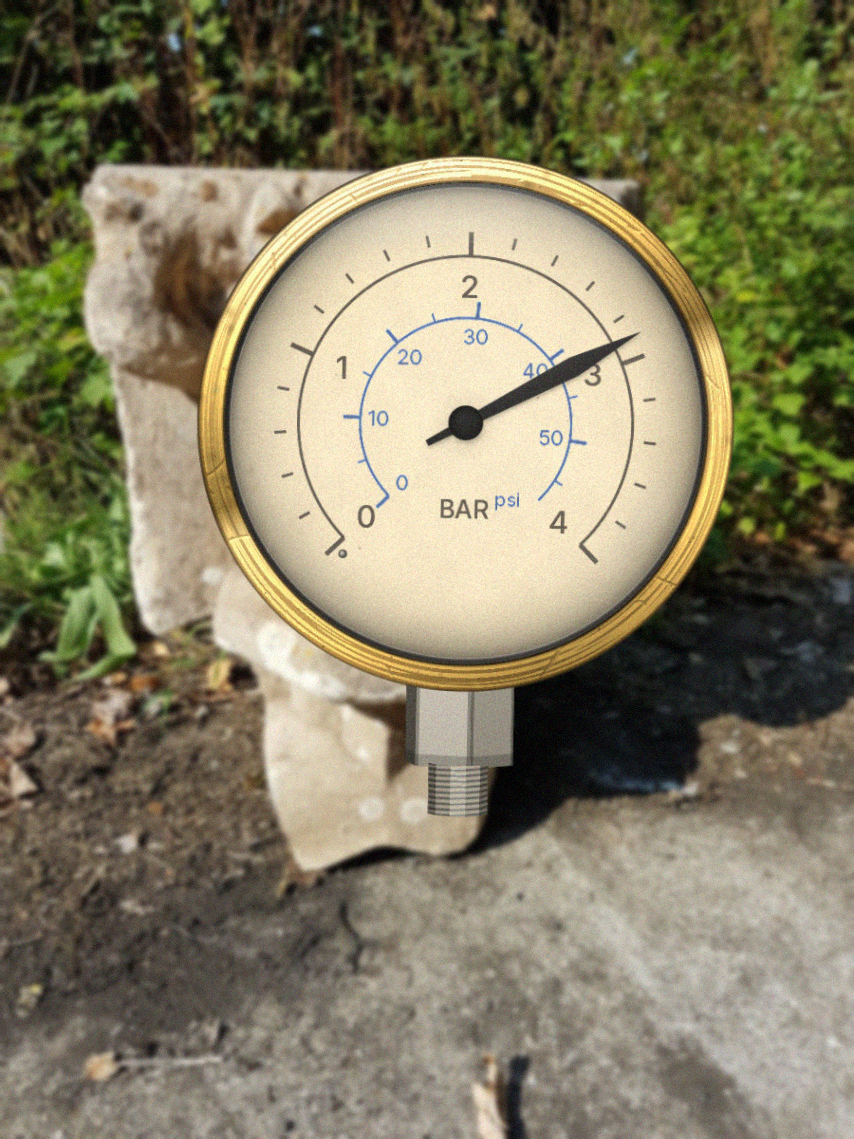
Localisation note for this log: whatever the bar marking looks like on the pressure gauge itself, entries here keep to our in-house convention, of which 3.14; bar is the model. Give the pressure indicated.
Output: 2.9; bar
